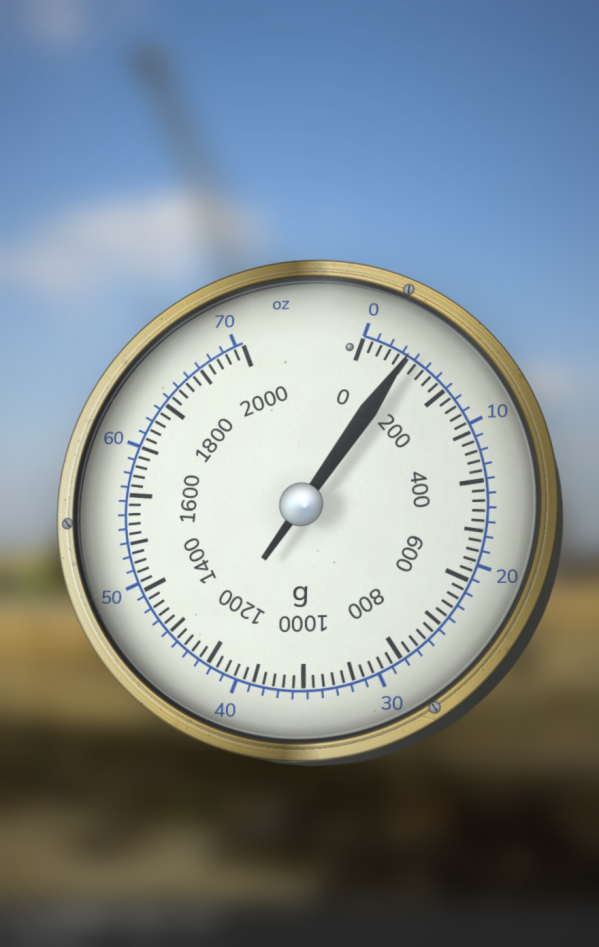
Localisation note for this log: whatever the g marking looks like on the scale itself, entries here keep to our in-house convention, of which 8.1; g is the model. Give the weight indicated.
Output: 100; g
